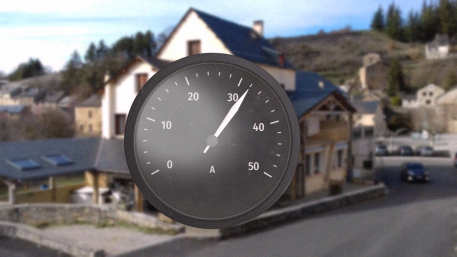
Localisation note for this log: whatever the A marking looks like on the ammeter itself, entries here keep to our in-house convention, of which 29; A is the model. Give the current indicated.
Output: 32; A
